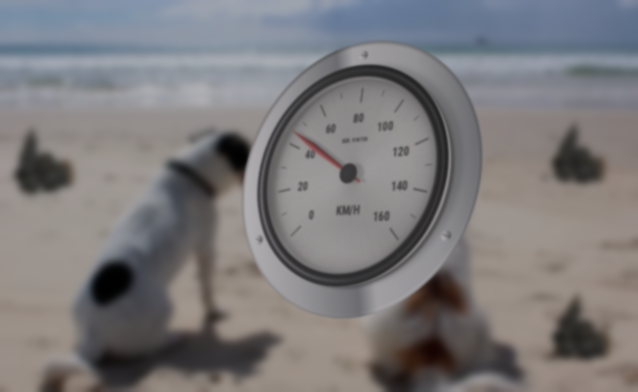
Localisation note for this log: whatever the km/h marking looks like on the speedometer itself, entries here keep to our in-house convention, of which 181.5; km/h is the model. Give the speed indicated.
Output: 45; km/h
